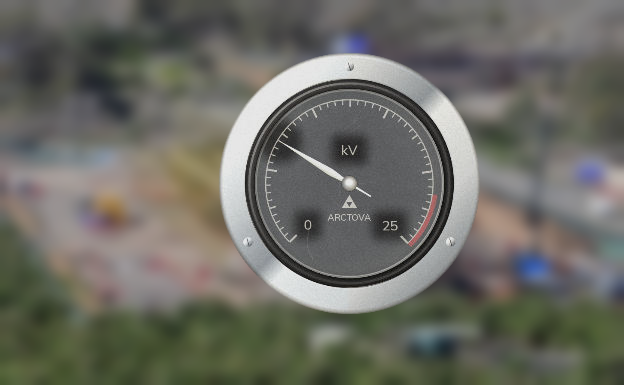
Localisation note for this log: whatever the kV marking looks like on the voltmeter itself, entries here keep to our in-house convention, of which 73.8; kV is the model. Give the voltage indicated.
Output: 7; kV
